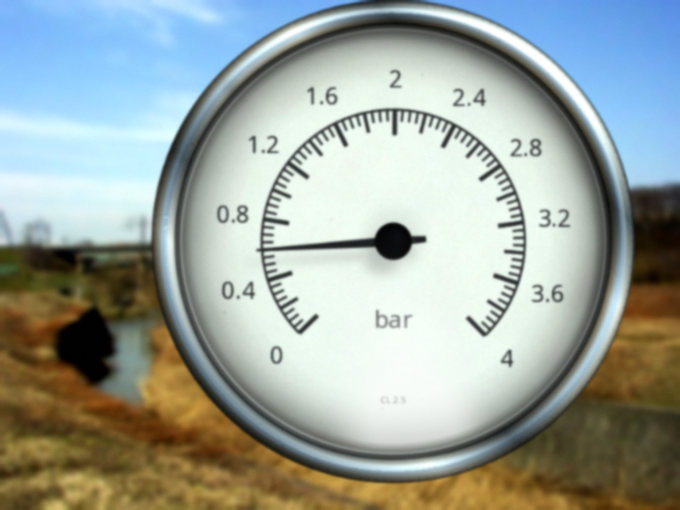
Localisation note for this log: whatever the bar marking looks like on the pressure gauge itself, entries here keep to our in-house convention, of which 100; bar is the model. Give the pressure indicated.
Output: 0.6; bar
